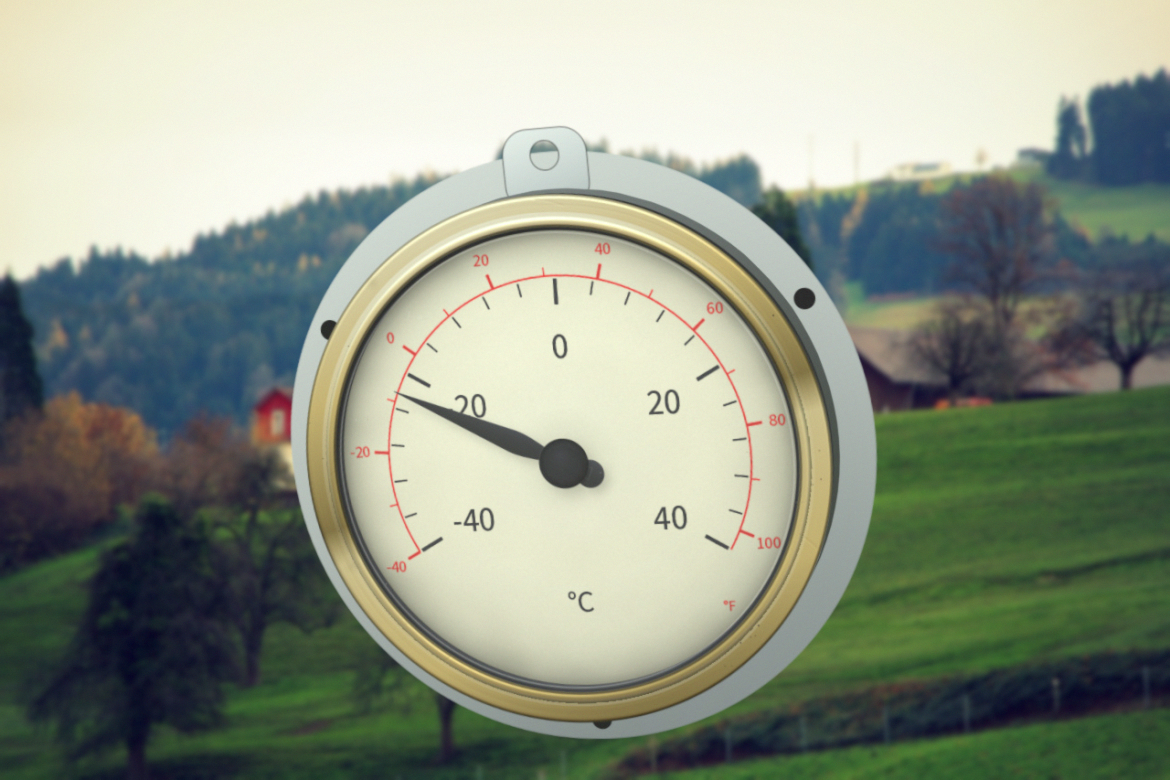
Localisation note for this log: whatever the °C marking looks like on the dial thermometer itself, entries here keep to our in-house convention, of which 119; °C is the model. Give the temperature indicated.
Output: -22; °C
